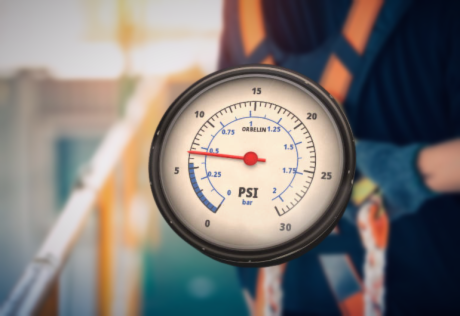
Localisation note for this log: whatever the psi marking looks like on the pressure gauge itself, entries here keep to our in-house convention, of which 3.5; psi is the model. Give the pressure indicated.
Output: 6.5; psi
